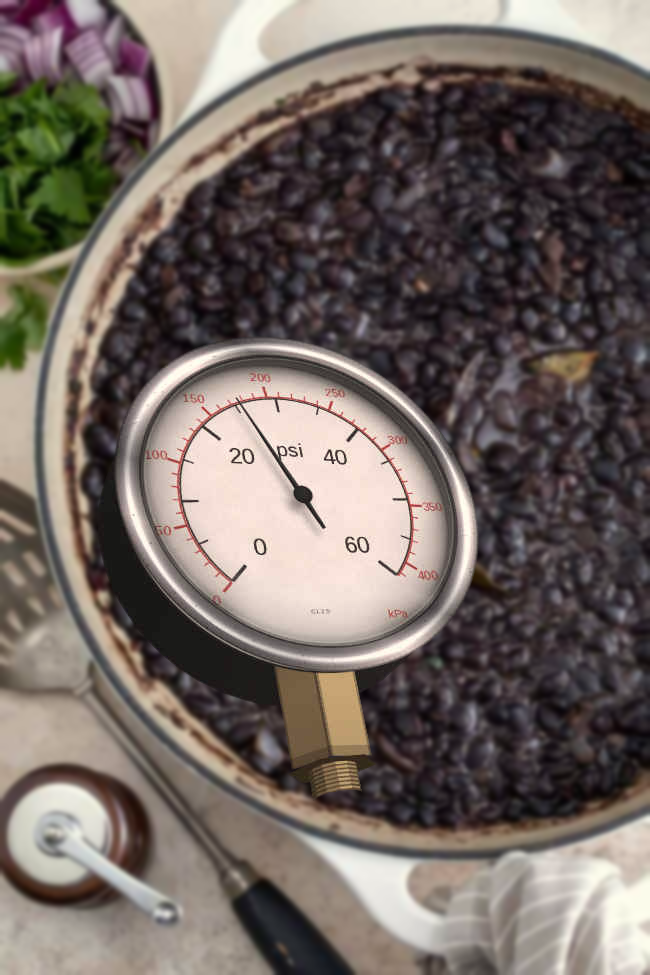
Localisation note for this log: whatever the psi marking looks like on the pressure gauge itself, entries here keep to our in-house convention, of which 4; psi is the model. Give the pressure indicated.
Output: 25; psi
